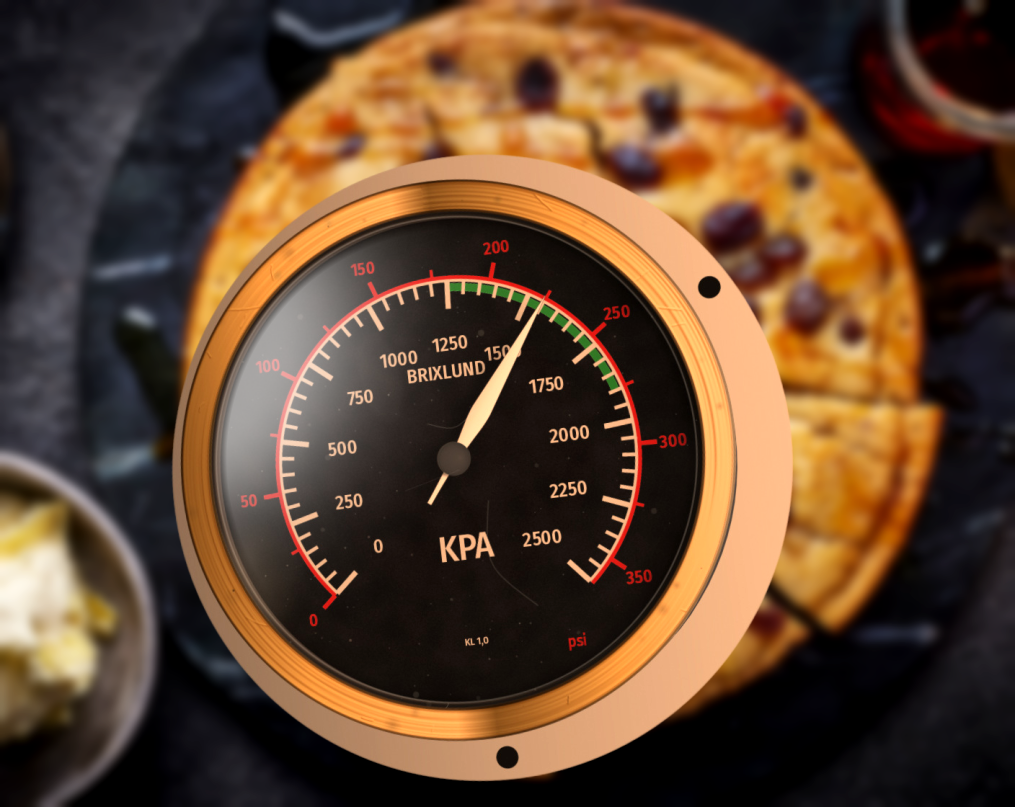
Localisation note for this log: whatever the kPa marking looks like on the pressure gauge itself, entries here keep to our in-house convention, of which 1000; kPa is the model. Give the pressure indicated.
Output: 1550; kPa
